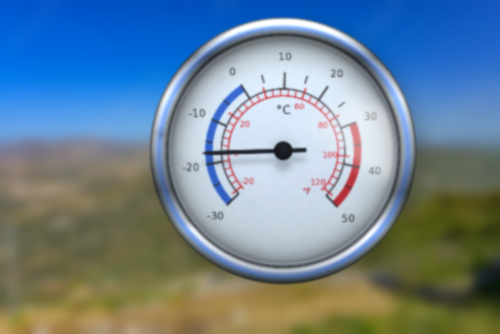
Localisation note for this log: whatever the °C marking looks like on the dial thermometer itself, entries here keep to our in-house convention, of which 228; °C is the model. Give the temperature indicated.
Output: -17.5; °C
